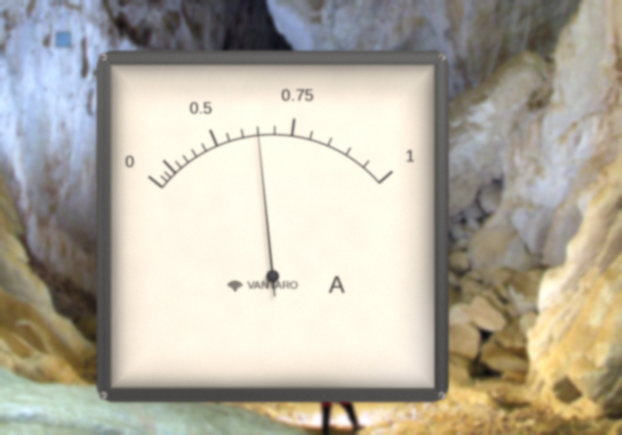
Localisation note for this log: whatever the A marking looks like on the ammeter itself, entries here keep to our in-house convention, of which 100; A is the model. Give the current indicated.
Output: 0.65; A
